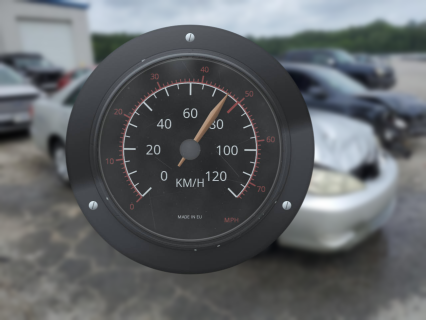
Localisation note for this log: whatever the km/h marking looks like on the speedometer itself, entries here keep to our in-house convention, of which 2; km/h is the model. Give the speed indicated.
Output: 75; km/h
